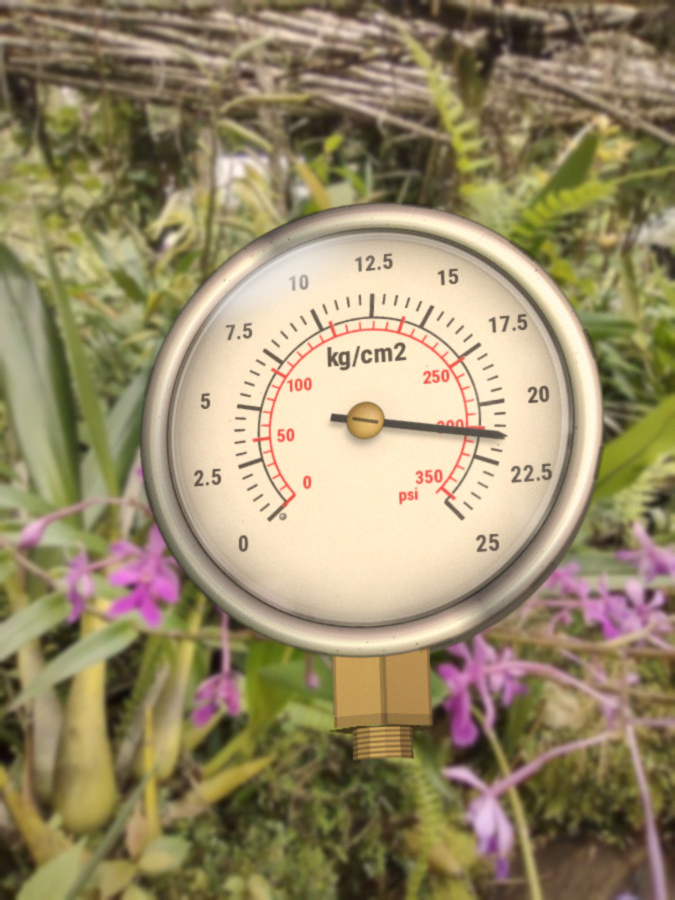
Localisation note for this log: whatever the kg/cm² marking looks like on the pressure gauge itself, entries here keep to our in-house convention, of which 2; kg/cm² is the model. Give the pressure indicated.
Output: 21.5; kg/cm²
